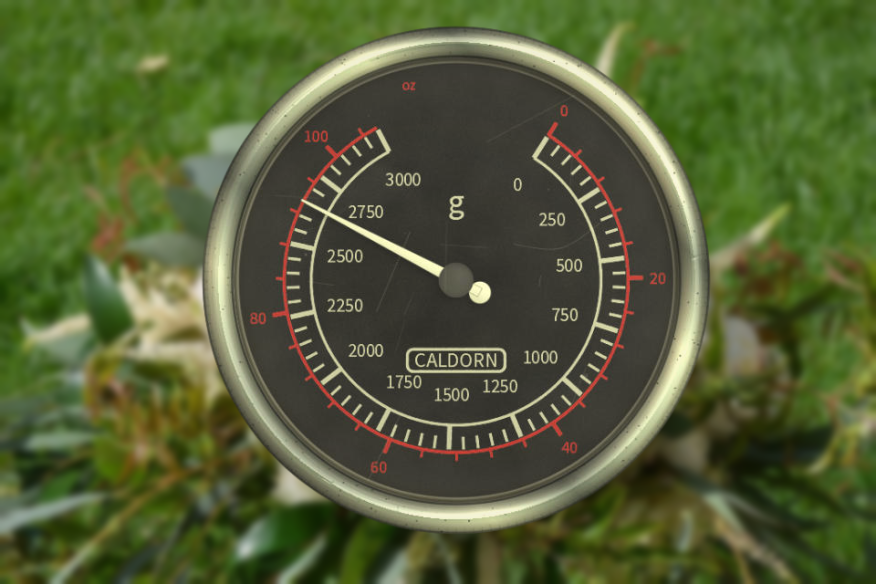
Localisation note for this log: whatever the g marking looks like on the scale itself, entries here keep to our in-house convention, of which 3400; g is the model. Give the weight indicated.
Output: 2650; g
